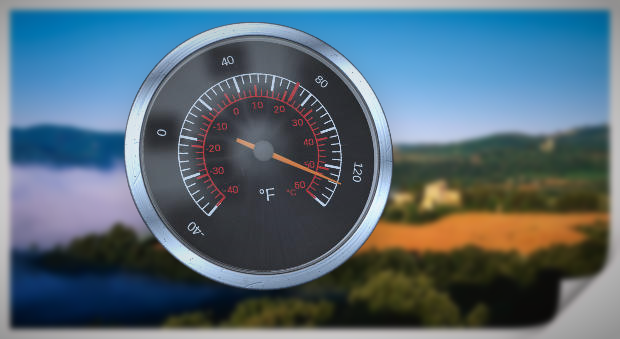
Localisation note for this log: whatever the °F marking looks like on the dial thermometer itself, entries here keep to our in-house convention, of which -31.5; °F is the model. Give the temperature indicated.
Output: 128; °F
